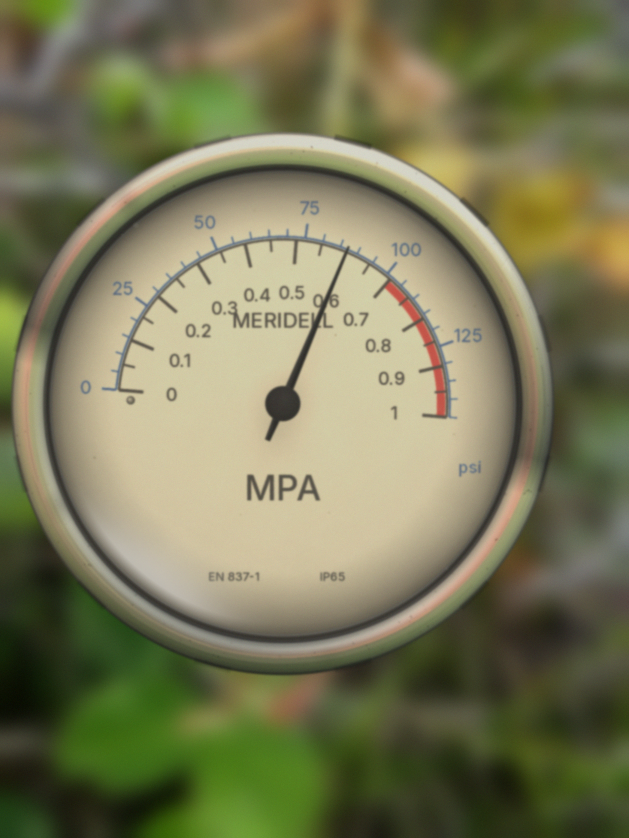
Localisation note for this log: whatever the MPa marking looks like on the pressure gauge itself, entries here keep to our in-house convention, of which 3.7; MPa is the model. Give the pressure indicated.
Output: 0.6; MPa
